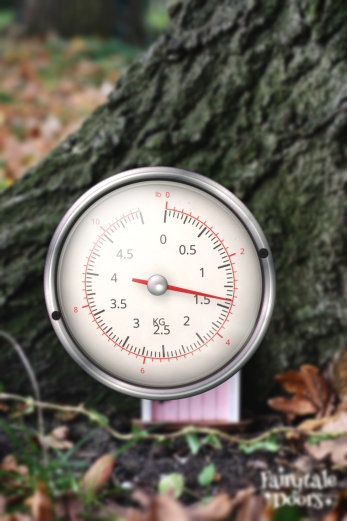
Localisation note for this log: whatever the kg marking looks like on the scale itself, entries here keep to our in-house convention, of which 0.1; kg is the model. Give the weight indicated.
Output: 1.4; kg
